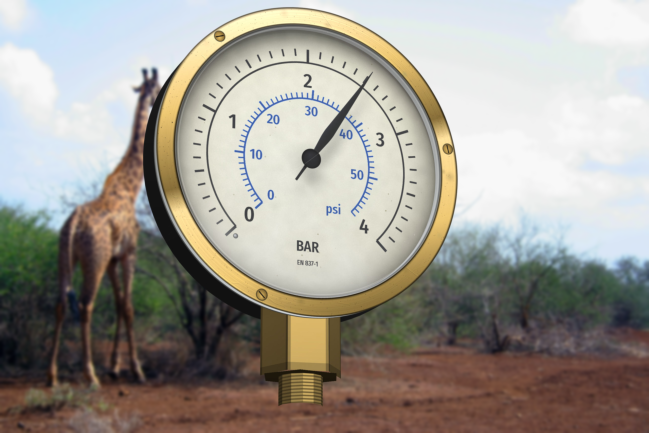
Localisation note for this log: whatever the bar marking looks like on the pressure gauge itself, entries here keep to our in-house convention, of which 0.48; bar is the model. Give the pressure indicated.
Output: 2.5; bar
